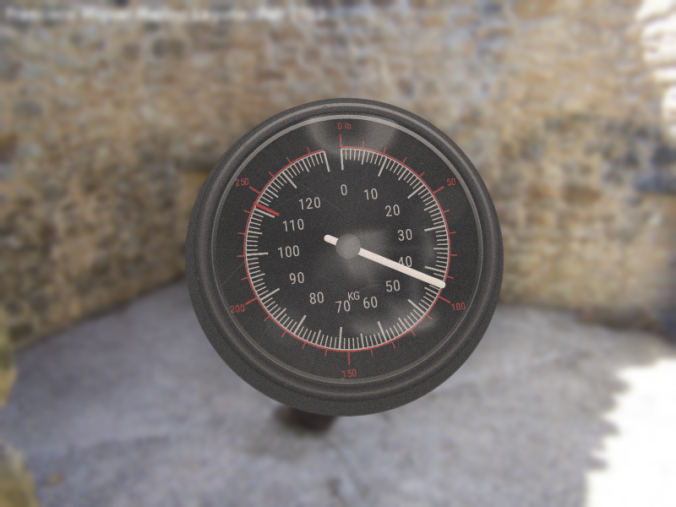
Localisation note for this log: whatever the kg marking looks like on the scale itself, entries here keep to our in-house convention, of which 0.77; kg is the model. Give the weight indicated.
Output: 43; kg
